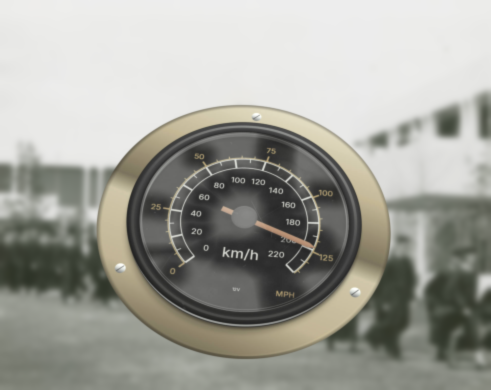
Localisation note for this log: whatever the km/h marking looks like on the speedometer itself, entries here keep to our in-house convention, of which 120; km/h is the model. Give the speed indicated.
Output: 200; km/h
